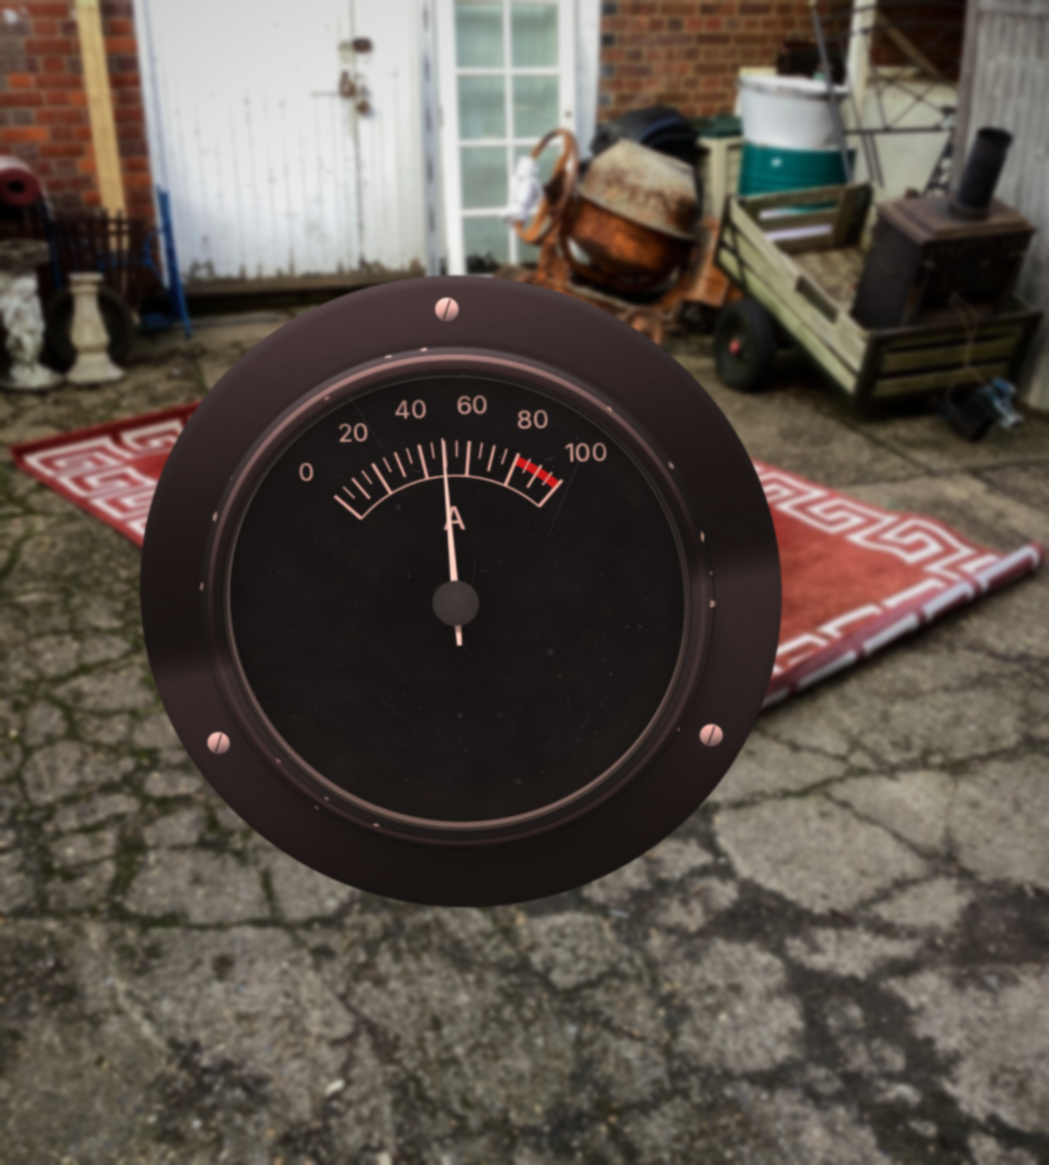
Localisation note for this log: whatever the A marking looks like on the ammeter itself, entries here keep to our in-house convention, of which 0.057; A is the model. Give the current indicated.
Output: 50; A
